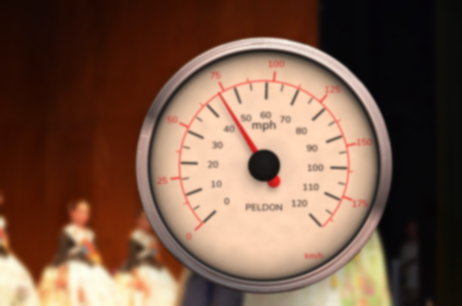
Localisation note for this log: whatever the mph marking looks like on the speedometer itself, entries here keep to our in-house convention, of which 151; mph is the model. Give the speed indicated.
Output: 45; mph
